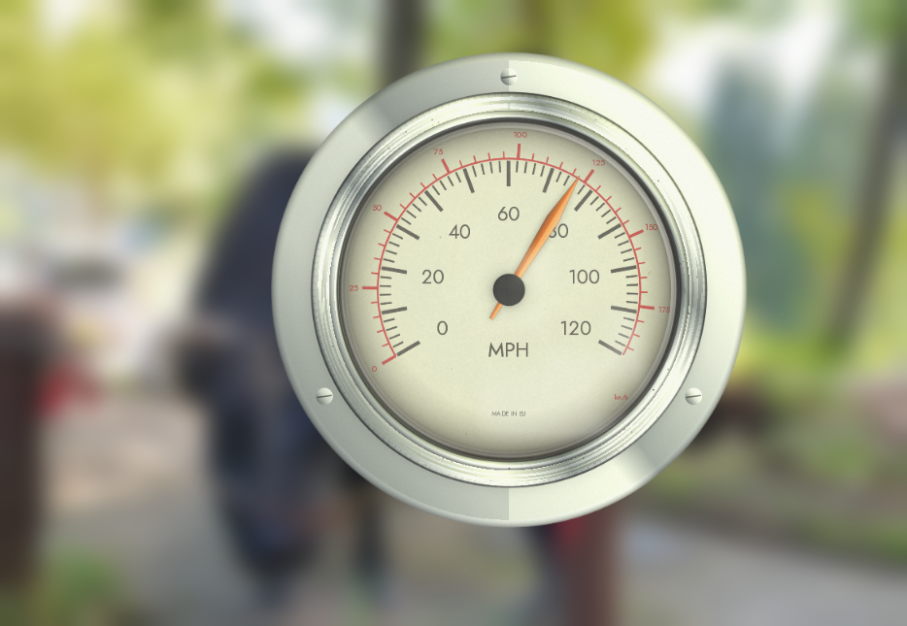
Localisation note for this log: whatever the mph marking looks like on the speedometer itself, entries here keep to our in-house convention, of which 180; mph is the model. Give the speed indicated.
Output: 76; mph
